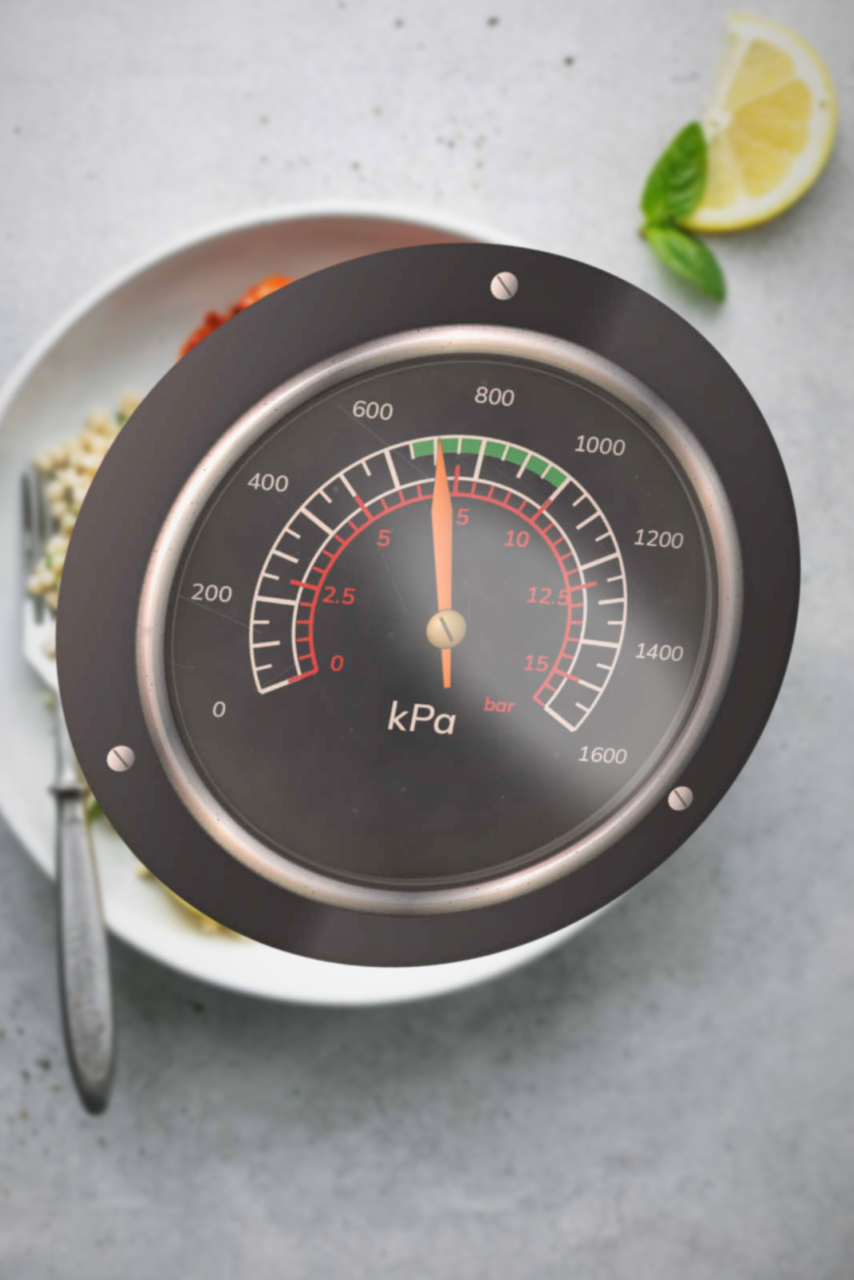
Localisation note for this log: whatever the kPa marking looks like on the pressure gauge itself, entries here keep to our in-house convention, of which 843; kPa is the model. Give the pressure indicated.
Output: 700; kPa
